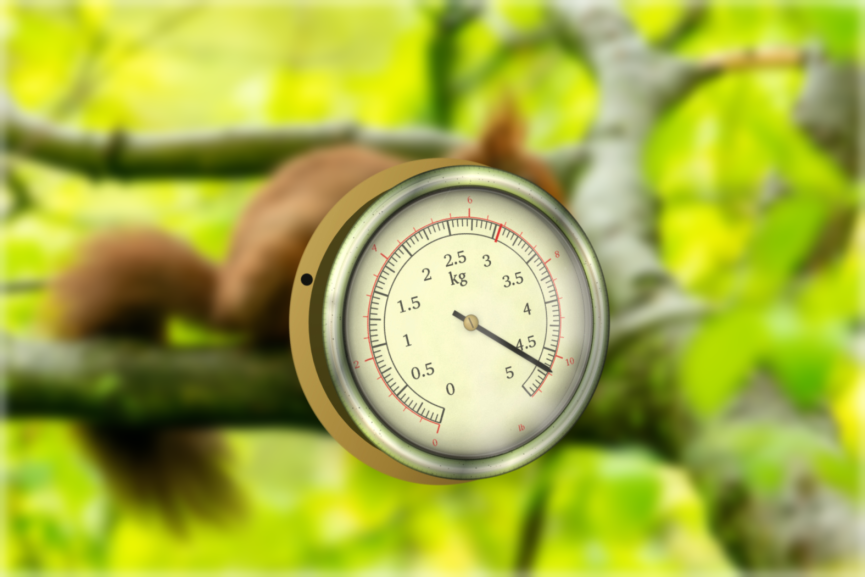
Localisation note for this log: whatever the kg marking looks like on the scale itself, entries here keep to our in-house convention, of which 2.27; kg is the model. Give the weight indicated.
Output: 4.7; kg
